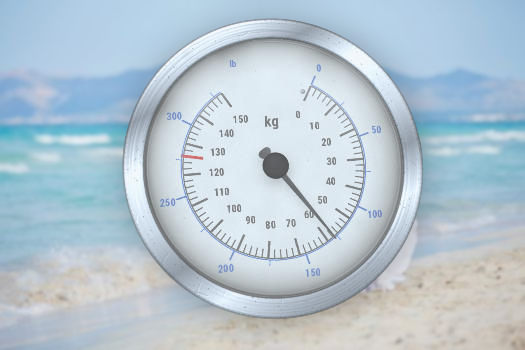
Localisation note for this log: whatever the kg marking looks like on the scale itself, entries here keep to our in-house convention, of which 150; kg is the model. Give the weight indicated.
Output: 58; kg
